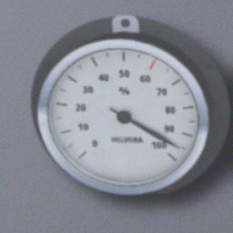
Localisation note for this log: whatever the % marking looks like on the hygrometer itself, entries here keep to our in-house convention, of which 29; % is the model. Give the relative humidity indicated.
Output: 95; %
